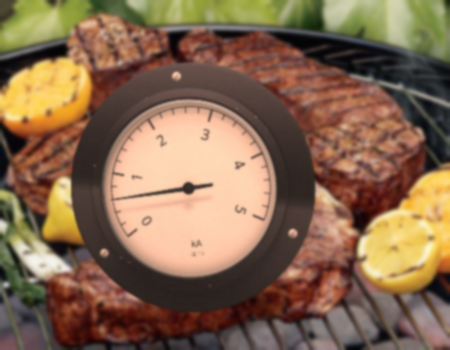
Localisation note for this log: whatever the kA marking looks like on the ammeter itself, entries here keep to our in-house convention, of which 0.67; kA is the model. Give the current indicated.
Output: 0.6; kA
